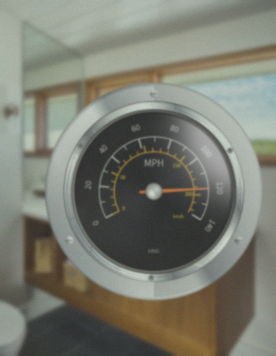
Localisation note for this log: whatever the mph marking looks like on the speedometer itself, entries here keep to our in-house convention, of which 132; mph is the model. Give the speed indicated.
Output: 120; mph
